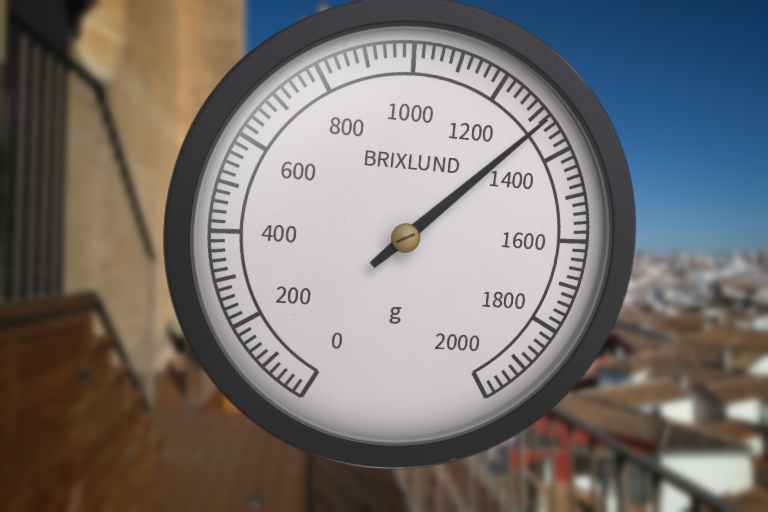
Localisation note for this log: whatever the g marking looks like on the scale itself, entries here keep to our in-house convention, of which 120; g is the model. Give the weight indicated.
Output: 1320; g
